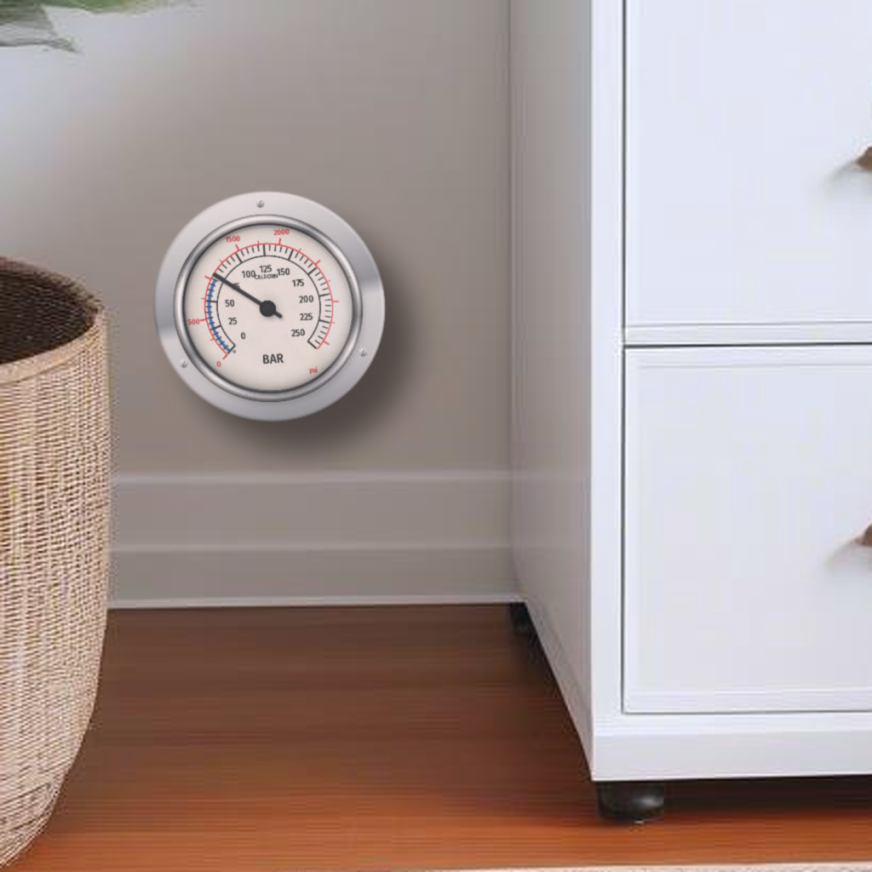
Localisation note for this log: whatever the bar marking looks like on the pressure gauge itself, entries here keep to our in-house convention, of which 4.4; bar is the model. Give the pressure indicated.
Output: 75; bar
